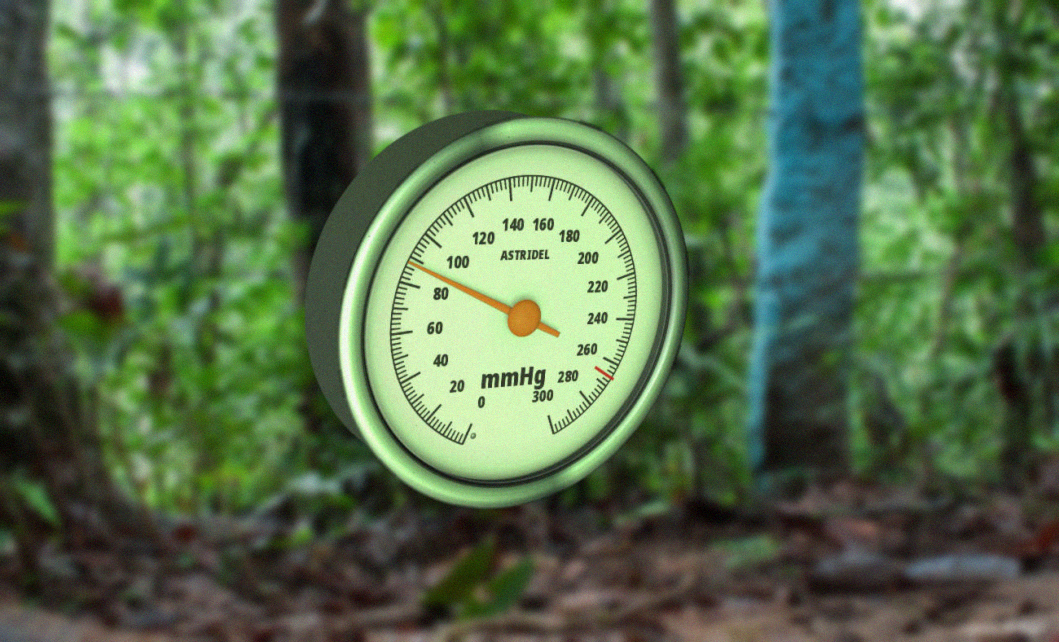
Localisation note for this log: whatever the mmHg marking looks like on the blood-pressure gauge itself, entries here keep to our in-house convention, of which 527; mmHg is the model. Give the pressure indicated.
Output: 88; mmHg
